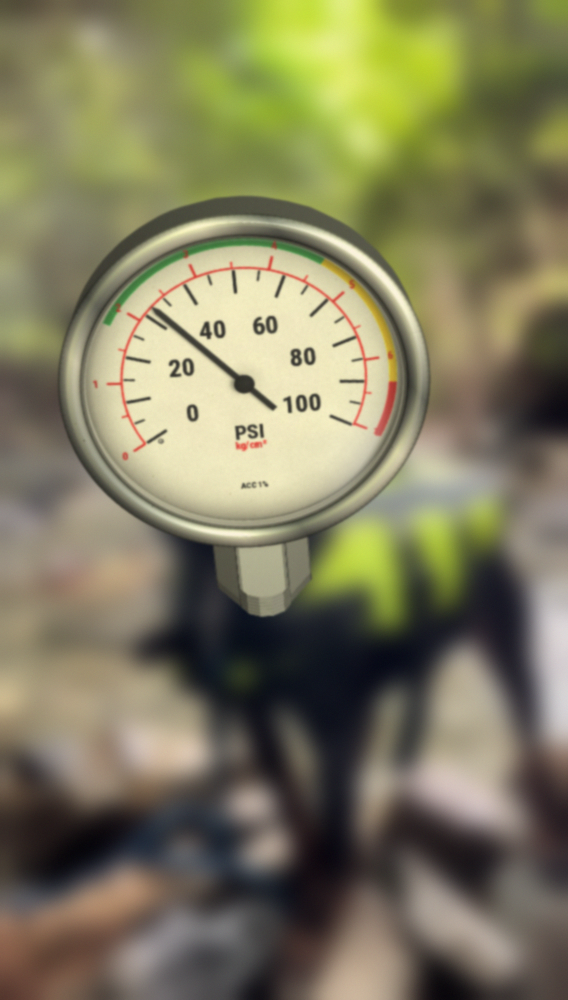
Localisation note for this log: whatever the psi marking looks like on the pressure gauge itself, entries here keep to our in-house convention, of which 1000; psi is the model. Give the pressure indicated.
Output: 32.5; psi
